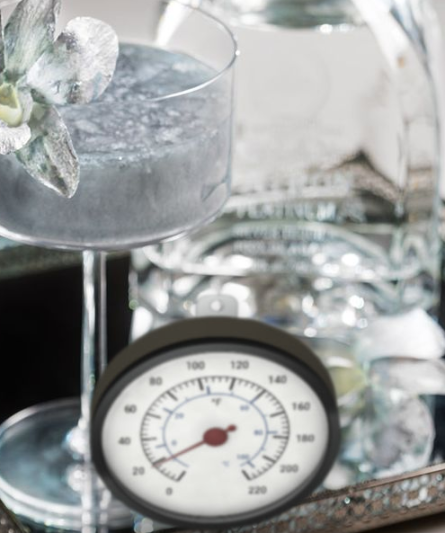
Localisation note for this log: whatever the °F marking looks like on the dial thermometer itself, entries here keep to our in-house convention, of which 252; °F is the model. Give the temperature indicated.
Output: 20; °F
